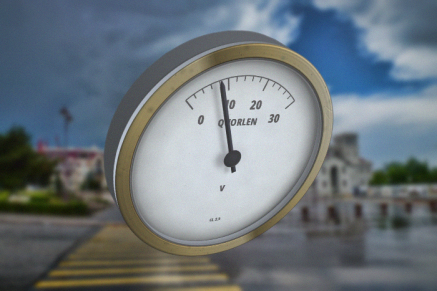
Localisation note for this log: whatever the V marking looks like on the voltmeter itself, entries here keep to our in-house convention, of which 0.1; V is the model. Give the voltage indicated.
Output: 8; V
